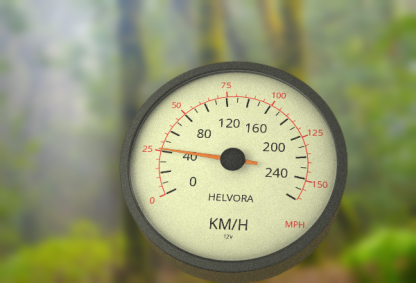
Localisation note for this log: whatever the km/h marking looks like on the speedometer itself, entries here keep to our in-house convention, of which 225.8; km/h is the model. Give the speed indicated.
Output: 40; km/h
